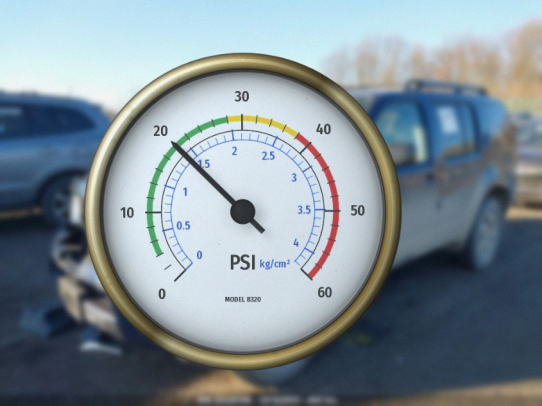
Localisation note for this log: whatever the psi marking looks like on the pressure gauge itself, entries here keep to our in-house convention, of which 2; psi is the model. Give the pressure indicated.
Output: 20; psi
